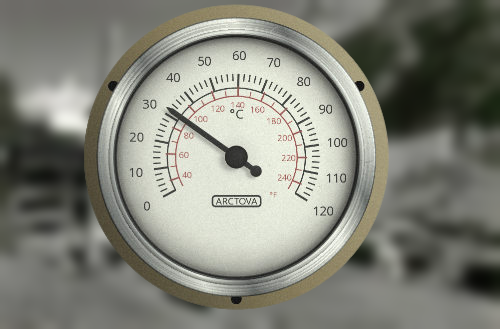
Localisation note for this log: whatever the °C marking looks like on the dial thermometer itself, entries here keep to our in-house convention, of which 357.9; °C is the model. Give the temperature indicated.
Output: 32; °C
